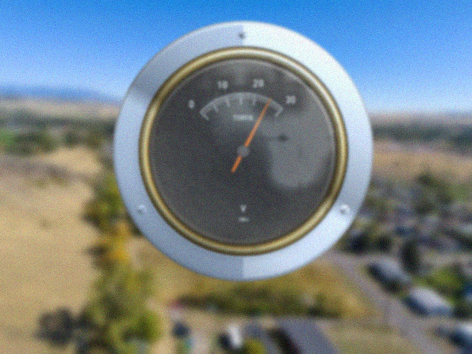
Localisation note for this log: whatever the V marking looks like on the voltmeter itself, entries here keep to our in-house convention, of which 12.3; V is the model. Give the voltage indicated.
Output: 25; V
